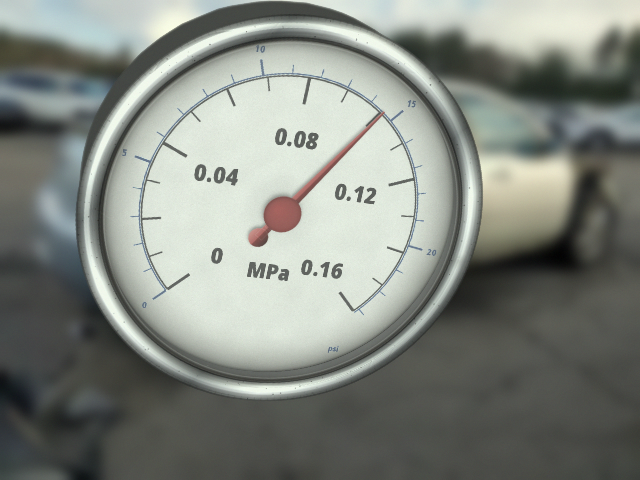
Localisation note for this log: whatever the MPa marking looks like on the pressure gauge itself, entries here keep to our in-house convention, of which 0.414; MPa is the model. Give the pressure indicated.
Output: 0.1; MPa
